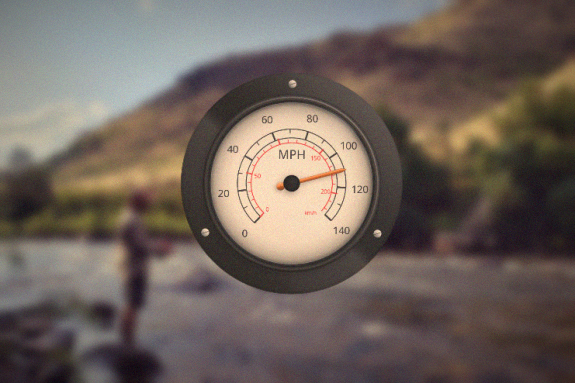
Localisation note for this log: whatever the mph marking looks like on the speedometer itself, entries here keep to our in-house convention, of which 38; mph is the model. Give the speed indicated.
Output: 110; mph
